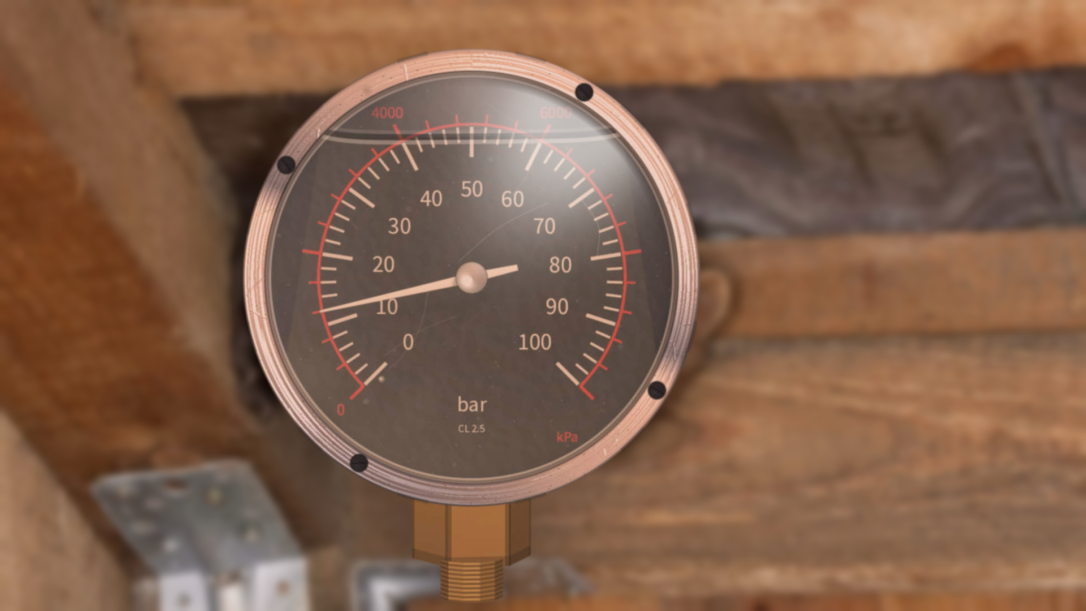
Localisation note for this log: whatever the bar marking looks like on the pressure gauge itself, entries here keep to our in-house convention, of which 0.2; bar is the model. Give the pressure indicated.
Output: 12; bar
